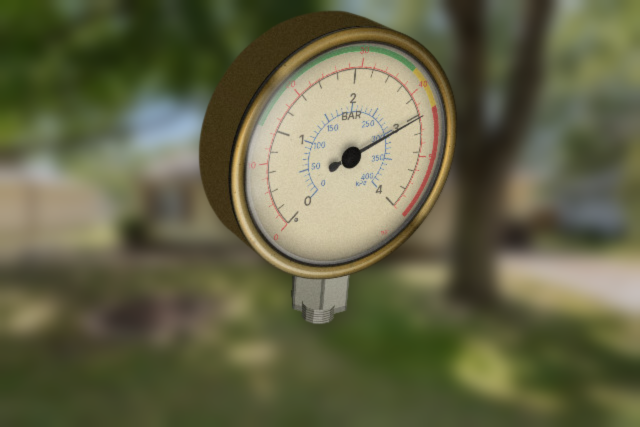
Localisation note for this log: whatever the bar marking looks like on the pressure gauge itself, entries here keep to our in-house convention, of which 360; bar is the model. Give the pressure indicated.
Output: 3; bar
